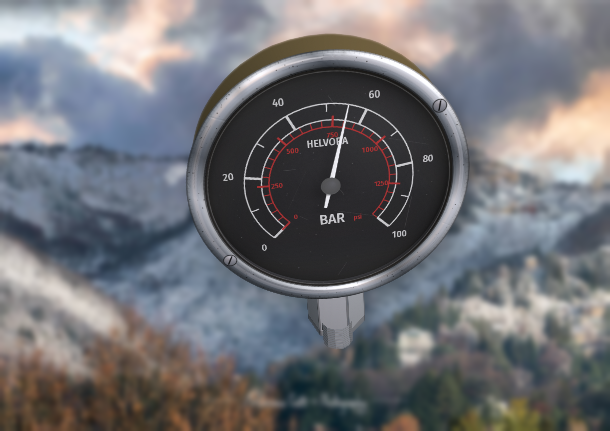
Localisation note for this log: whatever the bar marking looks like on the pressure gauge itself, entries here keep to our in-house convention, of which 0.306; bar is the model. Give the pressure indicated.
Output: 55; bar
